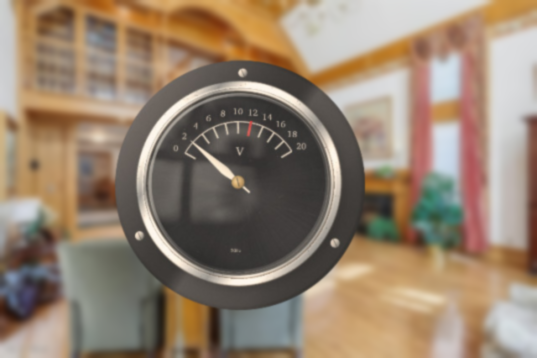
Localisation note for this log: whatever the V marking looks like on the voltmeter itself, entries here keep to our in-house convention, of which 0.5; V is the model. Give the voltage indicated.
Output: 2; V
